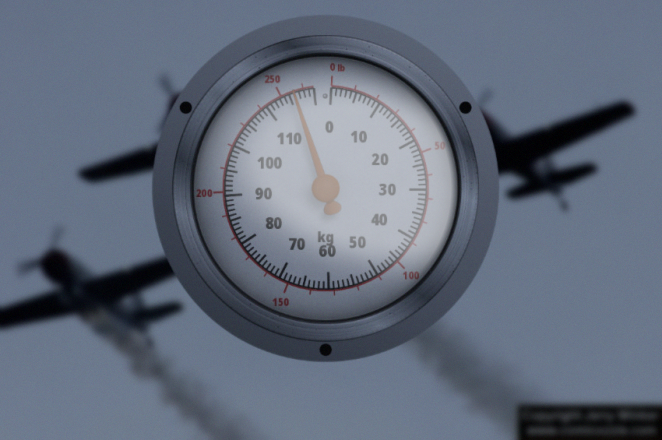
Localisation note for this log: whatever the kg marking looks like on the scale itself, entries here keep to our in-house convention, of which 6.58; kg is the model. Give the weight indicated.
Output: 116; kg
